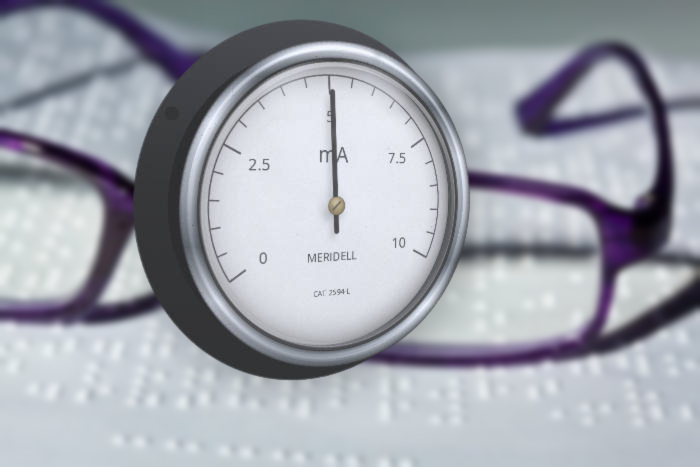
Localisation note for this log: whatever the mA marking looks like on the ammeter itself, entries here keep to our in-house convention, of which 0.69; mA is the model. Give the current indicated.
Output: 5; mA
